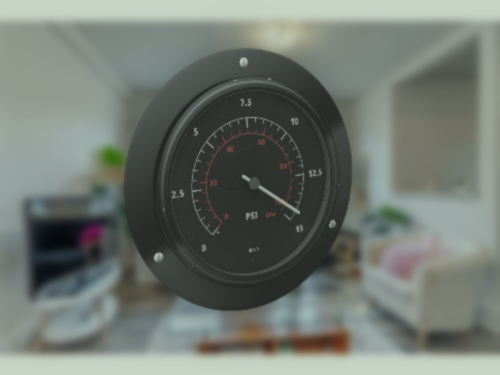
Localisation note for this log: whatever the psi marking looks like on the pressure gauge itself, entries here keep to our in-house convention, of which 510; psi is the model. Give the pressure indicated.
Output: 14.5; psi
